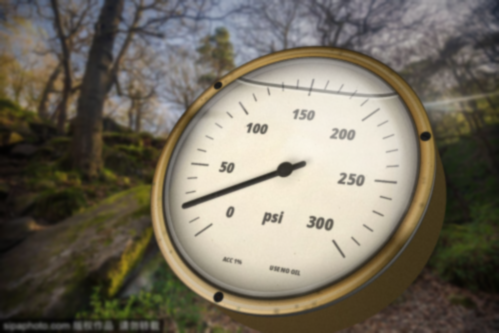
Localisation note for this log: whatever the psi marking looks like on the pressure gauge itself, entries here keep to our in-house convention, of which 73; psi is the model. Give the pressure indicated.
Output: 20; psi
